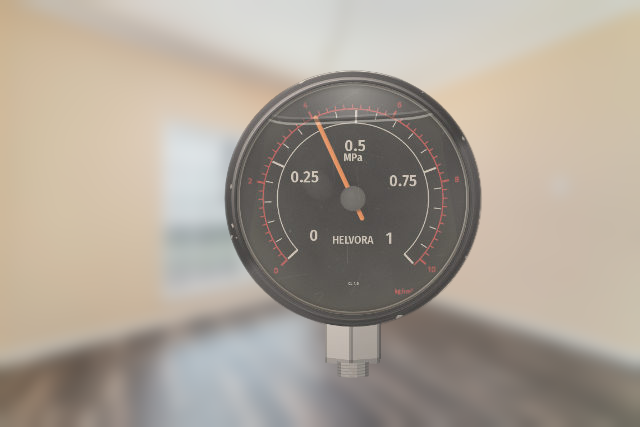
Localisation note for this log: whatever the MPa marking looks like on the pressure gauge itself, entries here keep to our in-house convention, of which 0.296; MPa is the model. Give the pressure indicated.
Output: 0.4; MPa
